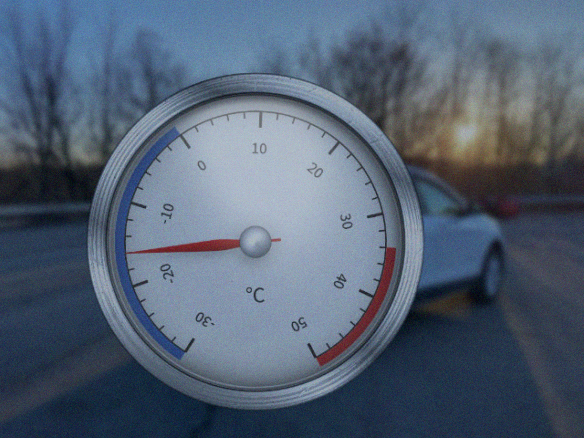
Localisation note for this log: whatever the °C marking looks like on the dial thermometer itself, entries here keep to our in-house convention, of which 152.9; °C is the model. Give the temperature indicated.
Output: -16; °C
